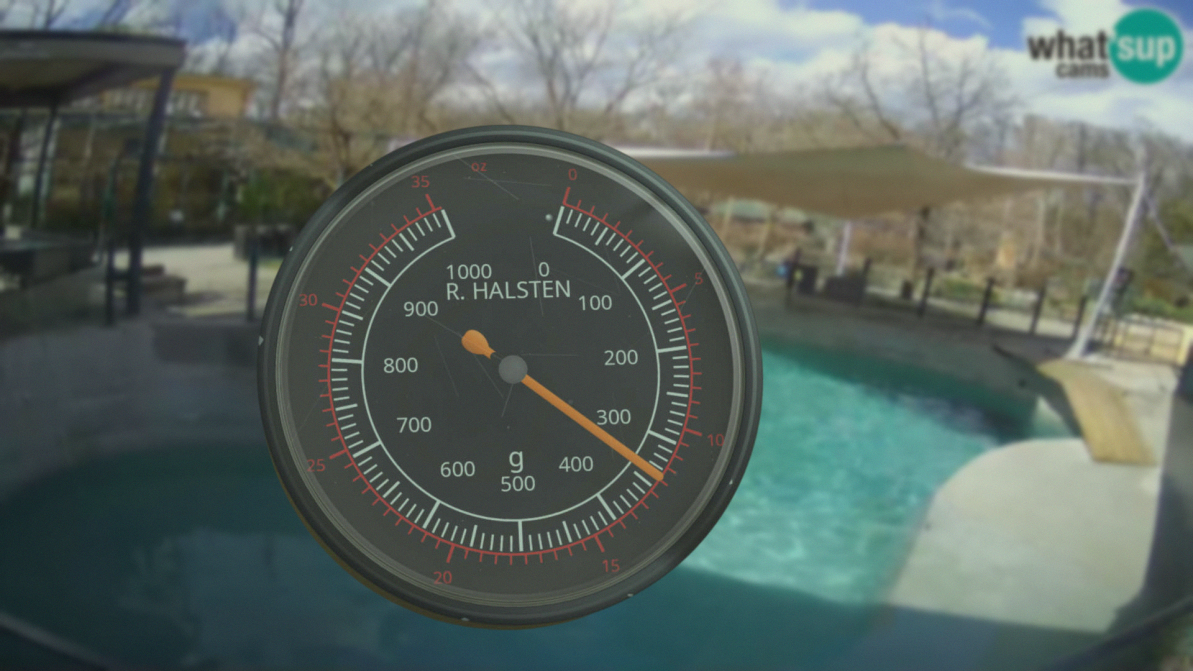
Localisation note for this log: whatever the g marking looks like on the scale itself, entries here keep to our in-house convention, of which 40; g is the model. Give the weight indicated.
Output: 340; g
